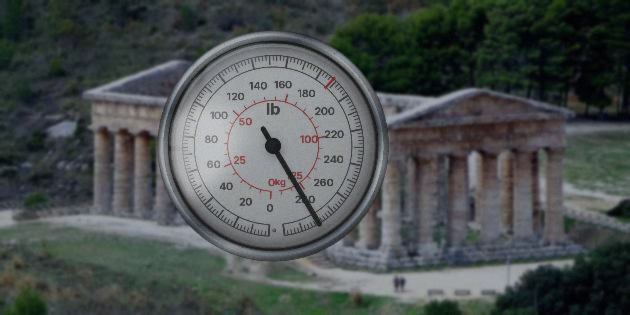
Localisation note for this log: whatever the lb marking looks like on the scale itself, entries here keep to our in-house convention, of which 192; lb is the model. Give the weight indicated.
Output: 280; lb
